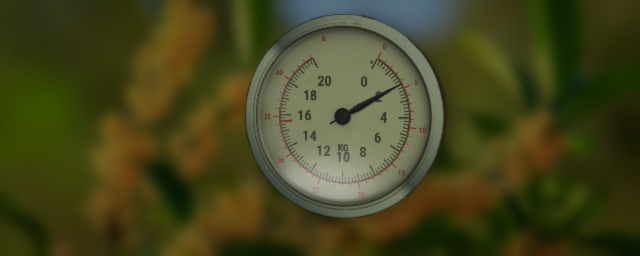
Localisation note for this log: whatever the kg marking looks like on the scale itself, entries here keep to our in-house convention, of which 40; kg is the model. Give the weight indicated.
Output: 2; kg
